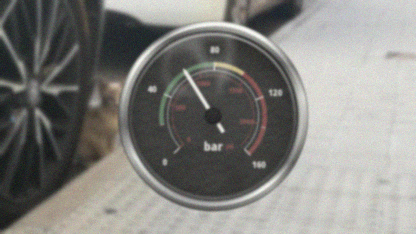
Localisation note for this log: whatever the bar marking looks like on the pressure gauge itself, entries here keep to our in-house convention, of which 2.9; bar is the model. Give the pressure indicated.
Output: 60; bar
